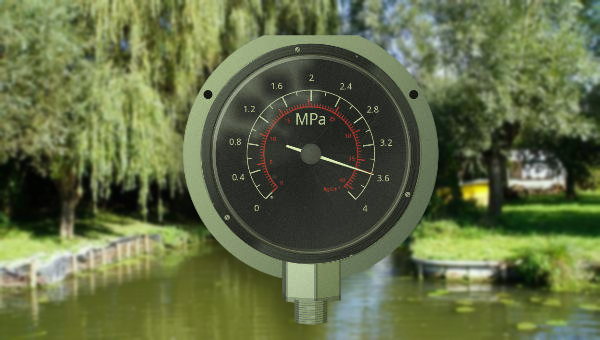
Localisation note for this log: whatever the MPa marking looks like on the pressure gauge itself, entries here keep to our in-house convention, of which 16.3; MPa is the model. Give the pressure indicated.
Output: 3.6; MPa
